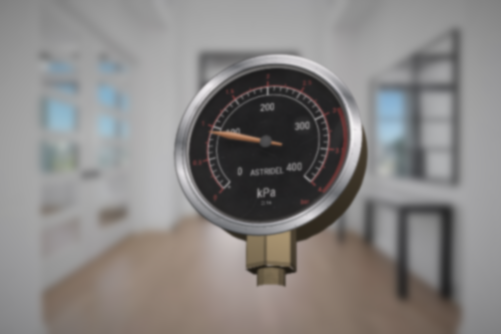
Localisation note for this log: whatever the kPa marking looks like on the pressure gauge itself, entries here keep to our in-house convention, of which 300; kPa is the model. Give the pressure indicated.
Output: 90; kPa
